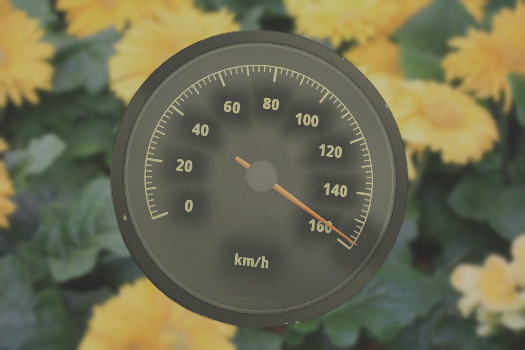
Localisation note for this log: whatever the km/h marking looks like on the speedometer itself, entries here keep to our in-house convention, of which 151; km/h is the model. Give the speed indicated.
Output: 158; km/h
